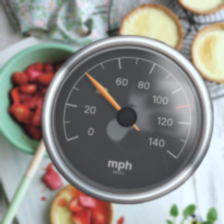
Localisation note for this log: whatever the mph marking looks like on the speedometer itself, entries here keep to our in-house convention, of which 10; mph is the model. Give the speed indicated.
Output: 40; mph
